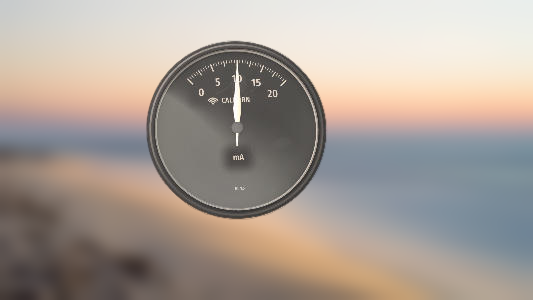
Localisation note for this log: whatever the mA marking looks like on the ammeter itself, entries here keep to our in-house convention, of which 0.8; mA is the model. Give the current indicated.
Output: 10; mA
